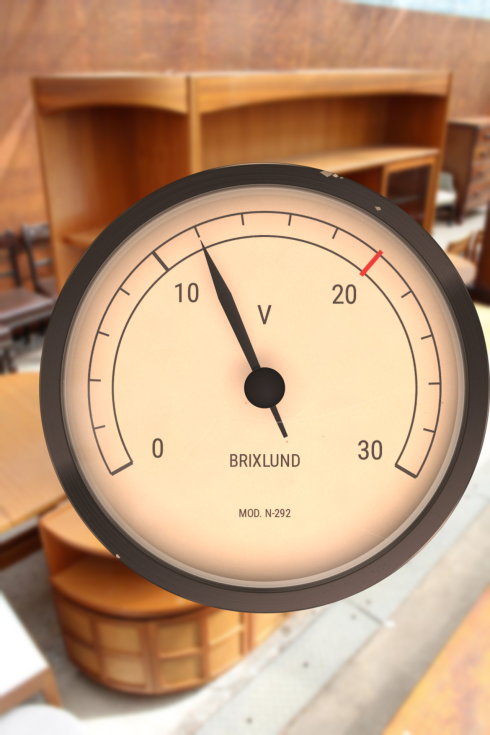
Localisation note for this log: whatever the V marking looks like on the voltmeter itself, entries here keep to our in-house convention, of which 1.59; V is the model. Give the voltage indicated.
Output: 12; V
